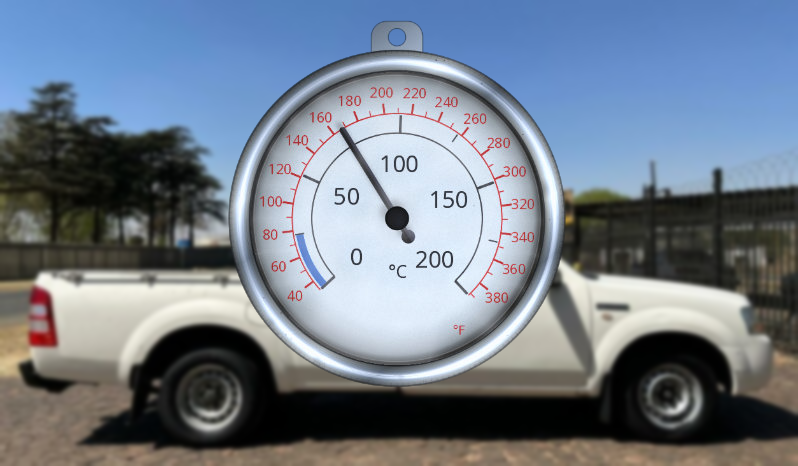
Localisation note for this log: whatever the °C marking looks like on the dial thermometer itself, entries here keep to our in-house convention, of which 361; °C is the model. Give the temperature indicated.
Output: 75; °C
